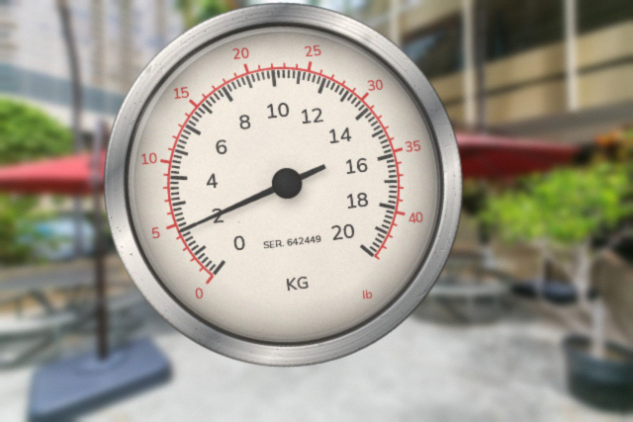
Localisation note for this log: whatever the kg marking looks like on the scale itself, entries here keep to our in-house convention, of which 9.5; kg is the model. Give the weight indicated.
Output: 2; kg
